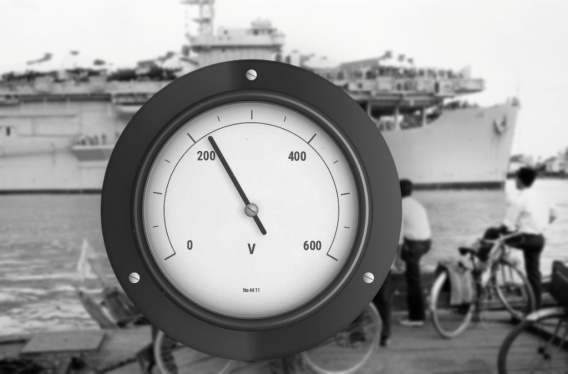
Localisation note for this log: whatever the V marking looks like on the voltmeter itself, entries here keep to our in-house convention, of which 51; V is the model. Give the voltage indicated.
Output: 225; V
